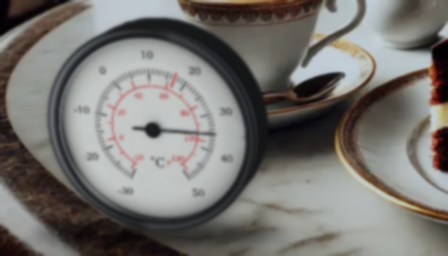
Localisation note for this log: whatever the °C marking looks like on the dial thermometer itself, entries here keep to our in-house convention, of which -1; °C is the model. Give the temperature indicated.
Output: 35; °C
